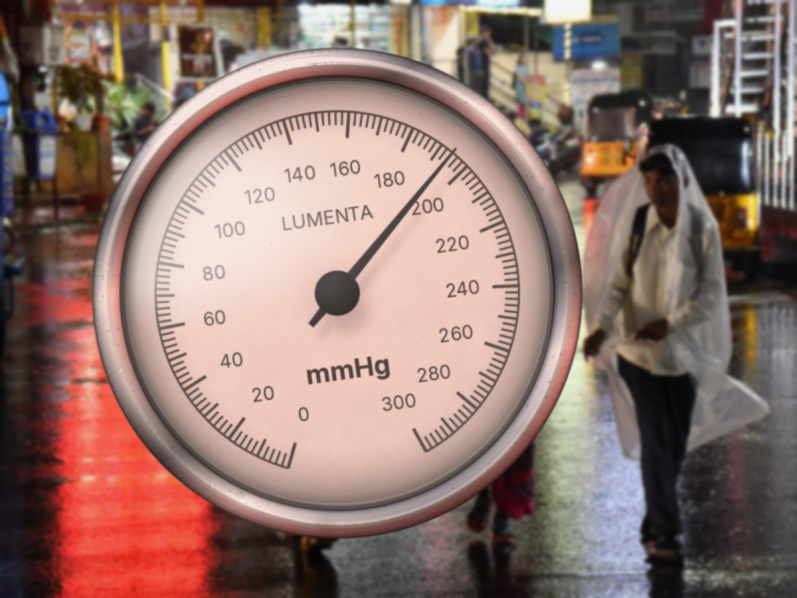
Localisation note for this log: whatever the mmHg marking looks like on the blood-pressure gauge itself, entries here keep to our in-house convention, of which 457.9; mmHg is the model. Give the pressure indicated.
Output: 194; mmHg
